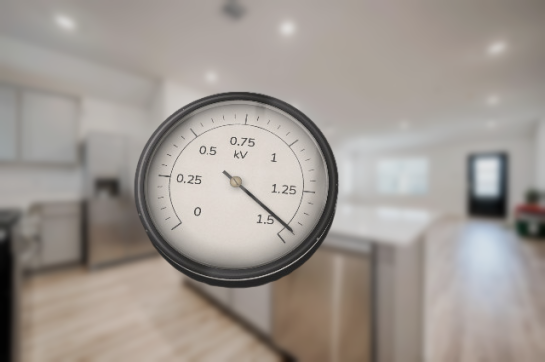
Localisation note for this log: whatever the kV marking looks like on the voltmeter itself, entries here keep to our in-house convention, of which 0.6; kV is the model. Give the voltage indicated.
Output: 1.45; kV
